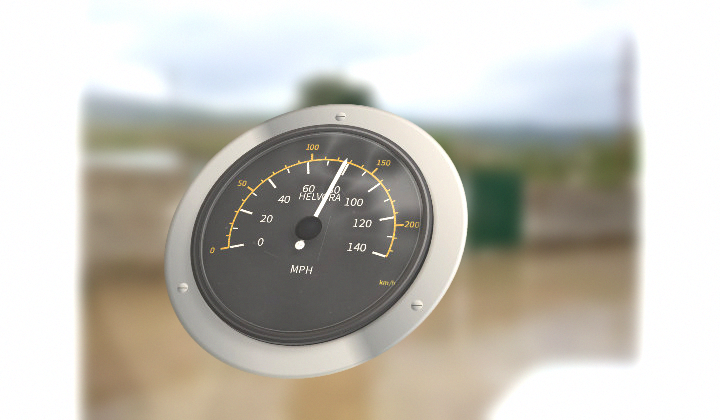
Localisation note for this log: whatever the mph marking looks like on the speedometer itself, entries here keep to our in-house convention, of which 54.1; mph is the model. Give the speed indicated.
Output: 80; mph
